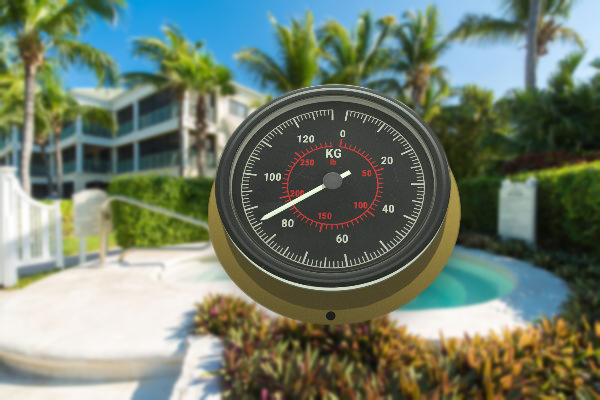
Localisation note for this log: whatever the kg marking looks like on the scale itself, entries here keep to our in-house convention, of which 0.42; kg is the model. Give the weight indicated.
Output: 85; kg
